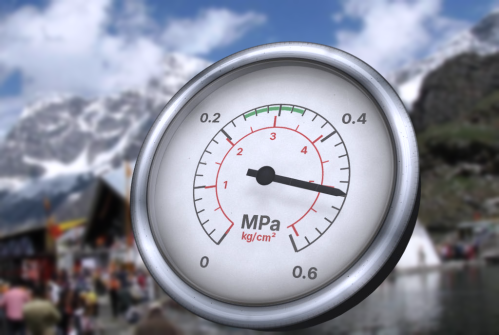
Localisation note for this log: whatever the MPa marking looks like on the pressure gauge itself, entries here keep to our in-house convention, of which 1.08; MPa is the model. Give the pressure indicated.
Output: 0.5; MPa
